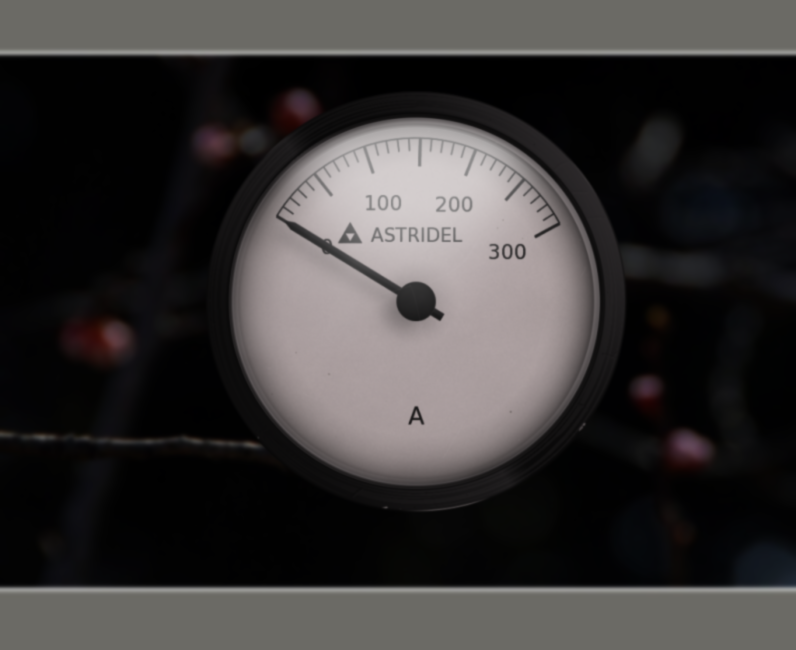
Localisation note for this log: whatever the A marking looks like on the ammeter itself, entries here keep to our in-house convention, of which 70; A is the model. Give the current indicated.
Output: 0; A
